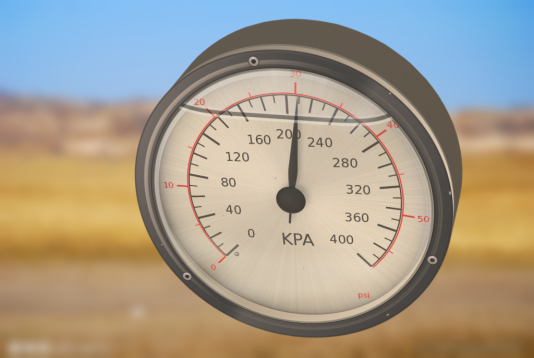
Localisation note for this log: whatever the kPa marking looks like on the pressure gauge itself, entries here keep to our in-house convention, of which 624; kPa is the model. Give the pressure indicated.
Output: 210; kPa
